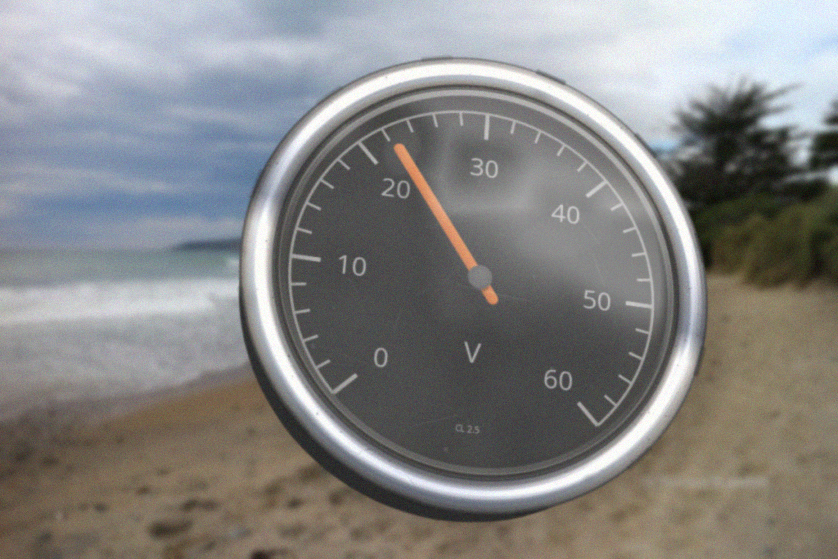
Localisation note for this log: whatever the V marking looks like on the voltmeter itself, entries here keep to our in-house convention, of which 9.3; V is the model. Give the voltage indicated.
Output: 22; V
